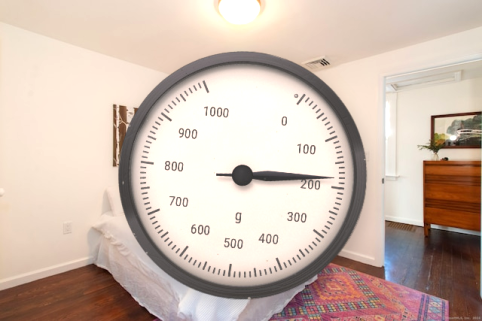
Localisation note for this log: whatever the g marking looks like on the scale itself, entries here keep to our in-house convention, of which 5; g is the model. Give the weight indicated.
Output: 180; g
